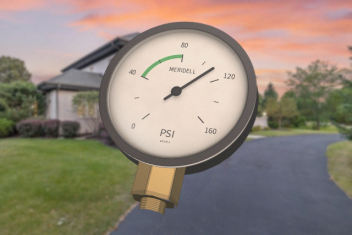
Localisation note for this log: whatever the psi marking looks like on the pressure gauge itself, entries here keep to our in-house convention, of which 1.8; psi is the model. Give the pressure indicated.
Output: 110; psi
